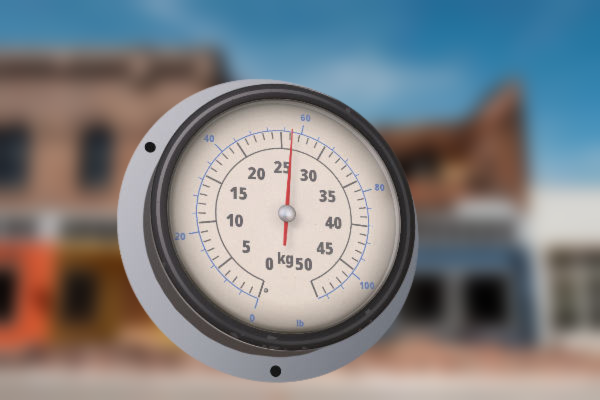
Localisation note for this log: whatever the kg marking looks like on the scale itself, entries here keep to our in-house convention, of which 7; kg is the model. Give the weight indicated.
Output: 26; kg
